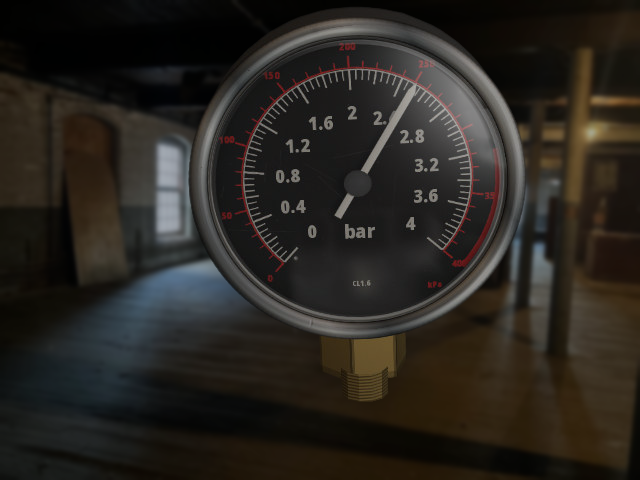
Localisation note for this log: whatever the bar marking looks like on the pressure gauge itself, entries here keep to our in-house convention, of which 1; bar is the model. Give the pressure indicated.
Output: 2.5; bar
